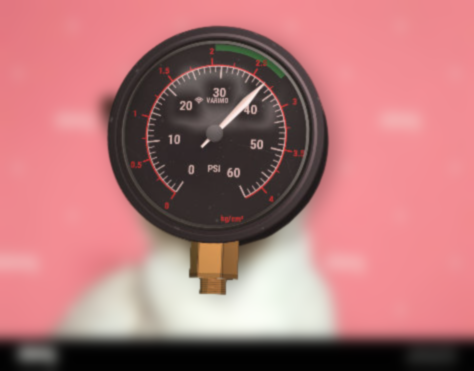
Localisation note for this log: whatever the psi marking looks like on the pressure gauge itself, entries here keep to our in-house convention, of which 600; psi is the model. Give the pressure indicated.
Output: 38; psi
